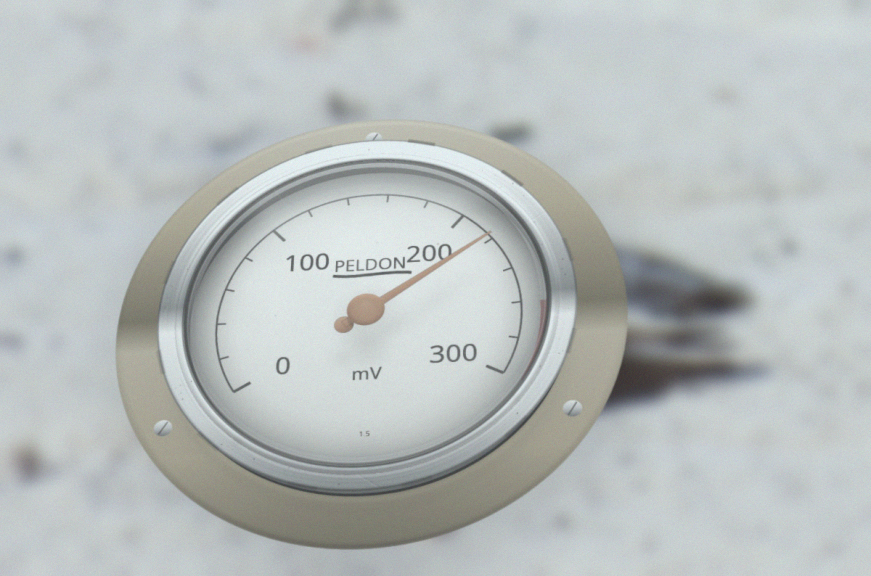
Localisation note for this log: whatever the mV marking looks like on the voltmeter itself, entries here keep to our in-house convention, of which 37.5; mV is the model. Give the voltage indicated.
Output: 220; mV
